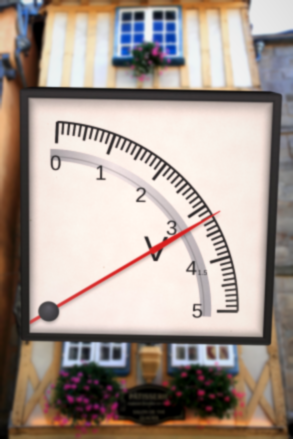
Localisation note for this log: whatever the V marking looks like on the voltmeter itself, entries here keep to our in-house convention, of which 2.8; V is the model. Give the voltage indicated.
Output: 3.2; V
